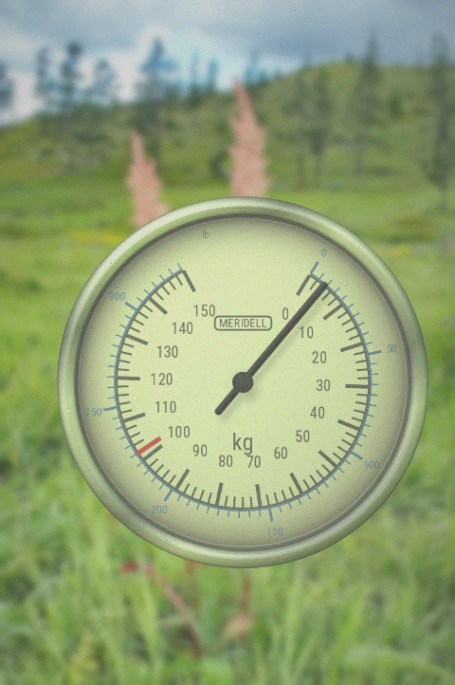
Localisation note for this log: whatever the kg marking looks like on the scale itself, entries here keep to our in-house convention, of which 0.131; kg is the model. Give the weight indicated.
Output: 4; kg
